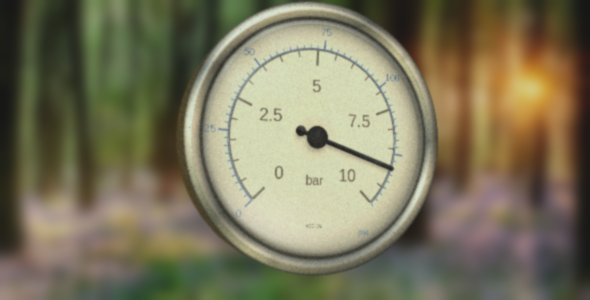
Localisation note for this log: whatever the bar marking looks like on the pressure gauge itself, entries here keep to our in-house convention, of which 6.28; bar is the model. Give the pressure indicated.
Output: 9; bar
